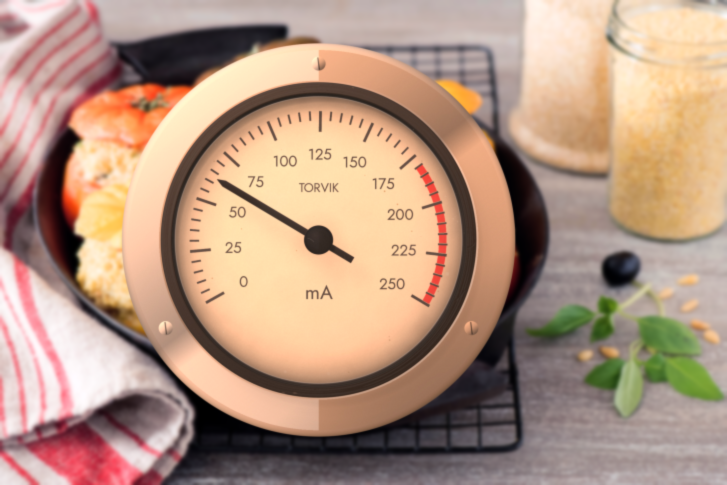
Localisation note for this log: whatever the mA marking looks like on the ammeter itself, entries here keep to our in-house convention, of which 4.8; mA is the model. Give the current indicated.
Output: 62.5; mA
